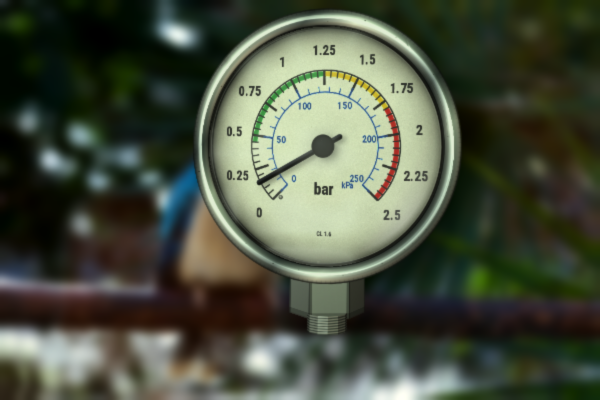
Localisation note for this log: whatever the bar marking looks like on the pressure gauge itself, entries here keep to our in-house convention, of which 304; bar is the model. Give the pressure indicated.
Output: 0.15; bar
